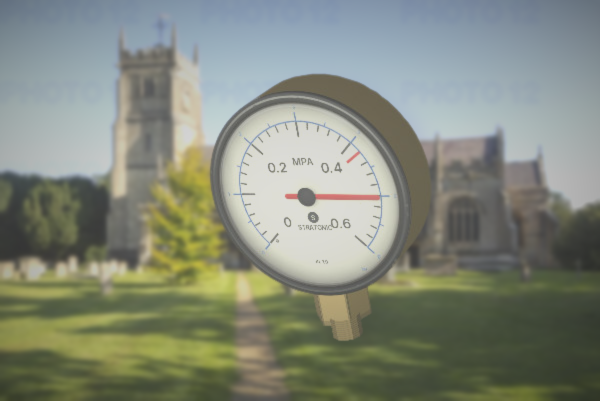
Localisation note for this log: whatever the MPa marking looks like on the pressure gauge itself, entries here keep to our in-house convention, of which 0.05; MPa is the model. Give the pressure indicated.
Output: 0.5; MPa
